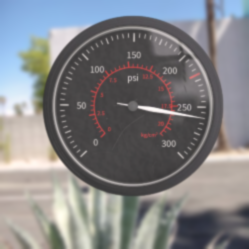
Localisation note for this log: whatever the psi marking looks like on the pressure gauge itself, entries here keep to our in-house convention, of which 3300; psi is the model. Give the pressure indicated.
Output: 260; psi
